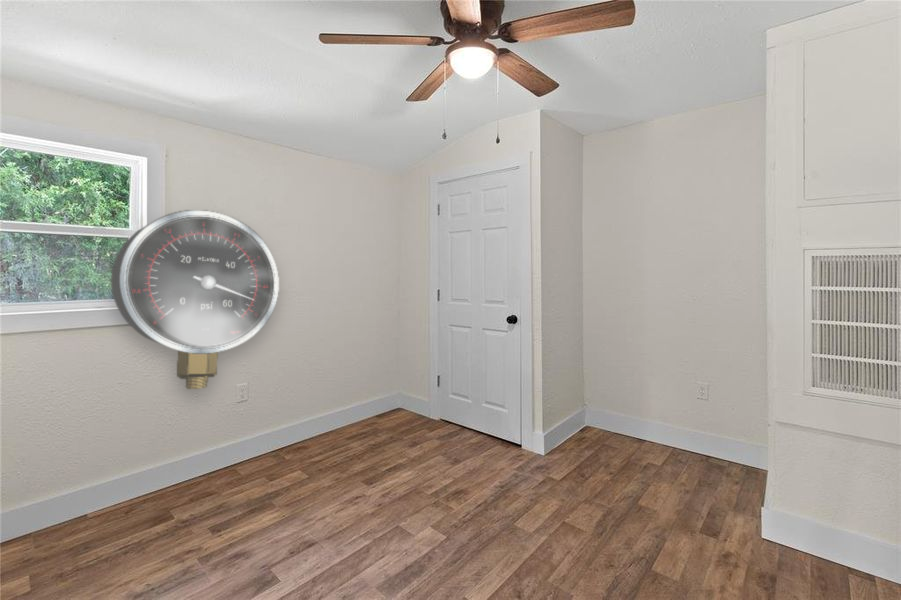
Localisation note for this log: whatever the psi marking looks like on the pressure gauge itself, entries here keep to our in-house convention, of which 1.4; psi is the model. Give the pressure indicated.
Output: 54; psi
